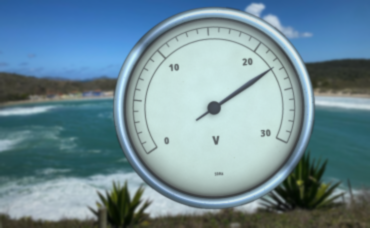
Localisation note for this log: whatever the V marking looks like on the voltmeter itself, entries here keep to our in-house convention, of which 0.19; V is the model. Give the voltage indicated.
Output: 22.5; V
